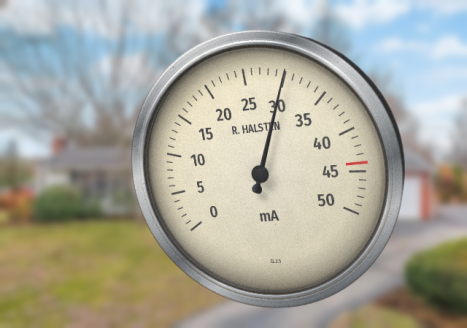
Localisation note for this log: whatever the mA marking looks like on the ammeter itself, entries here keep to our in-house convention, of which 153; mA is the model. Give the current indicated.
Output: 30; mA
